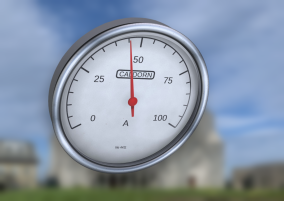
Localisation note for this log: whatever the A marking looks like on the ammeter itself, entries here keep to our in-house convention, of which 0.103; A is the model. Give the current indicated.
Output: 45; A
